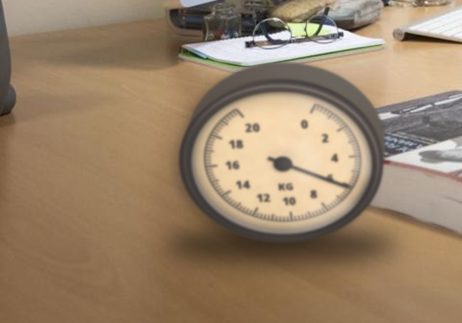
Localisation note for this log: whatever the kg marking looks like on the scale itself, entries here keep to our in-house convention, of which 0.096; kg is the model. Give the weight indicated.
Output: 6; kg
